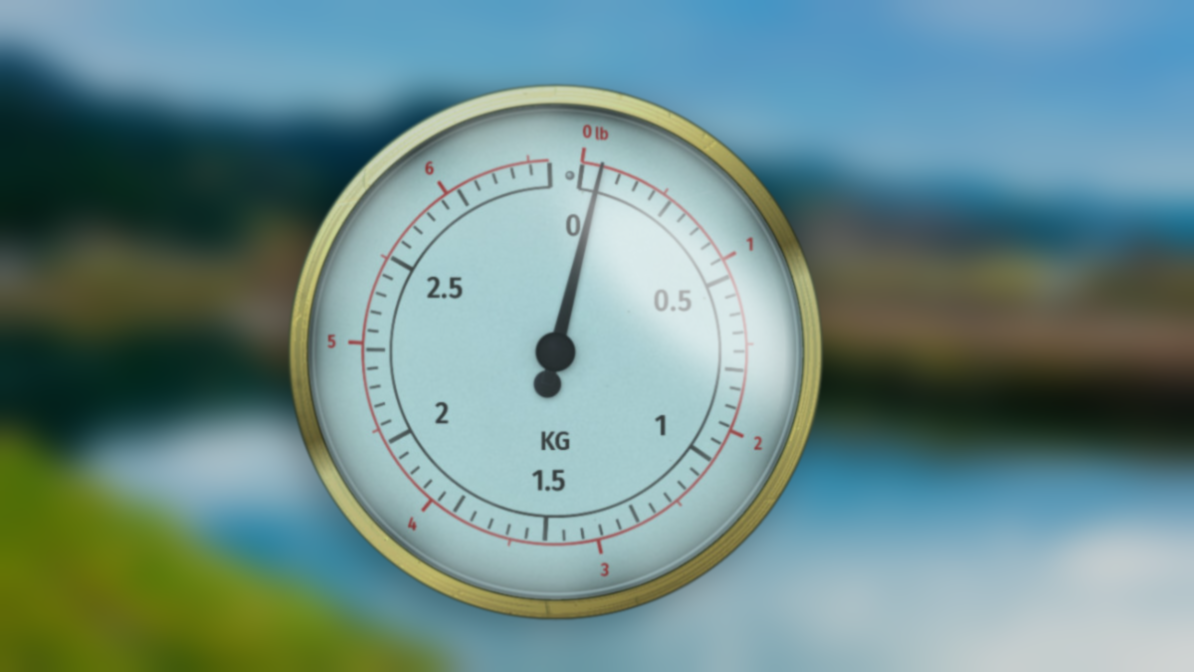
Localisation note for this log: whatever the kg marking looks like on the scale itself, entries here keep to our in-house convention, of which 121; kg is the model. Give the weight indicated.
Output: 0.05; kg
